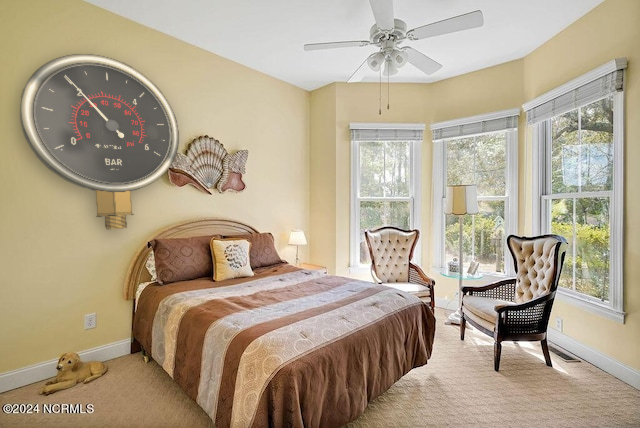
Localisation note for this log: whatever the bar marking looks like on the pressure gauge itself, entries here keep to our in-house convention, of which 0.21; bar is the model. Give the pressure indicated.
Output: 2; bar
